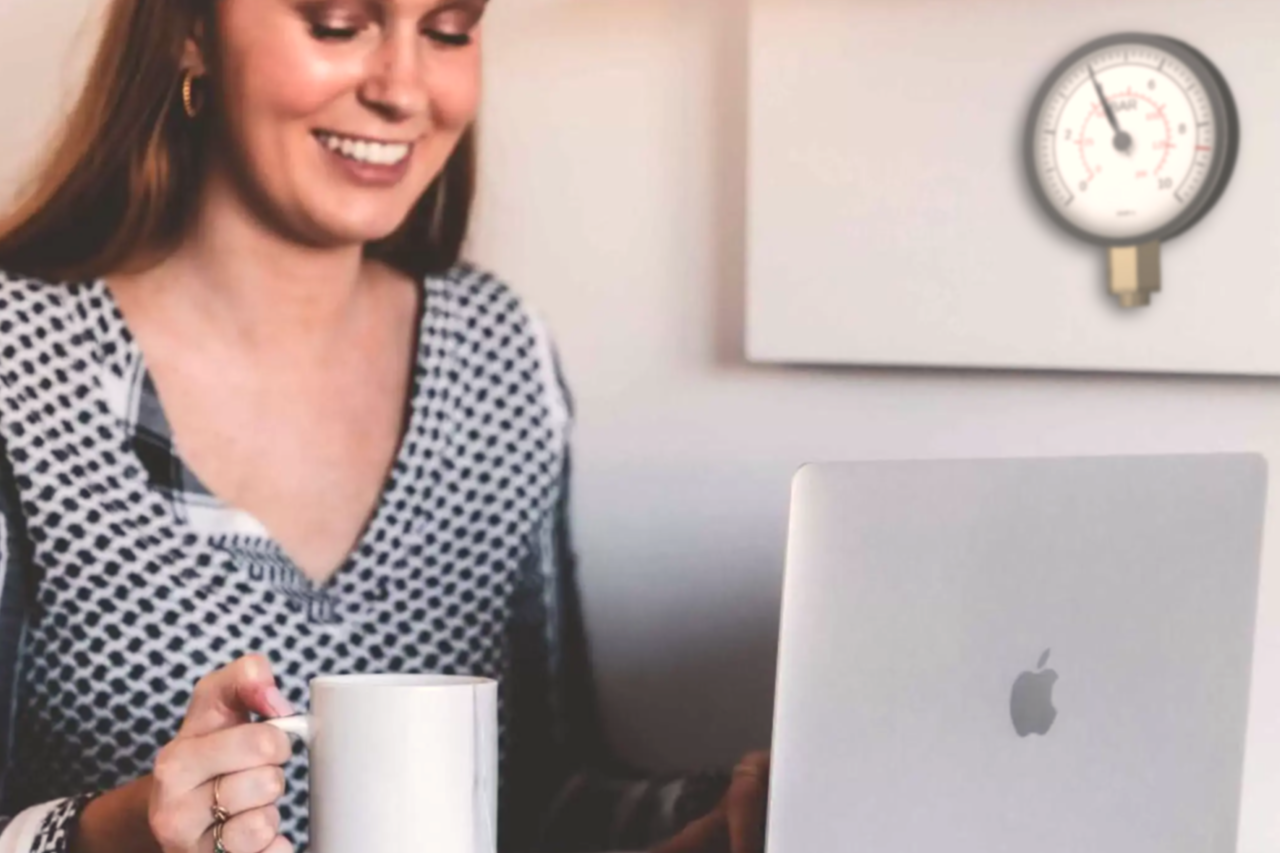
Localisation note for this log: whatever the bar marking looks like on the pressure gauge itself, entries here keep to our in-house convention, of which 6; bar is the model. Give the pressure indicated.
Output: 4; bar
